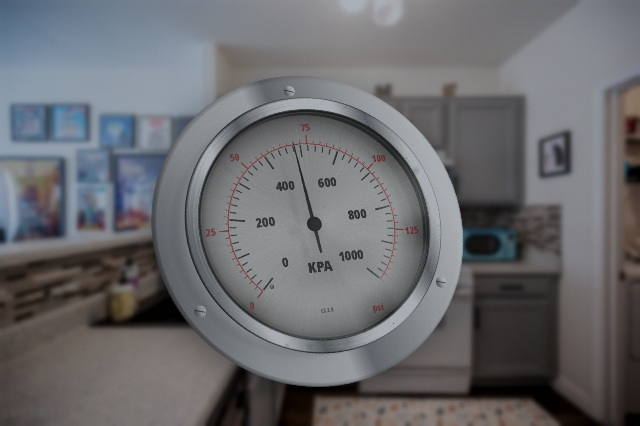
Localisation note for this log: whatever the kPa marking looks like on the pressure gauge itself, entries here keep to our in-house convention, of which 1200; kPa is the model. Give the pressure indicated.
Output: 480; kPa
